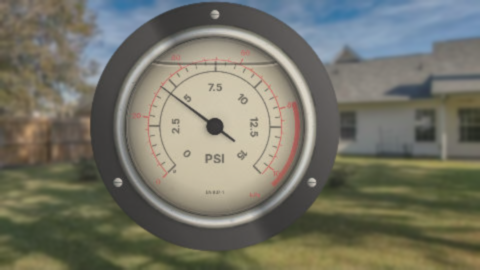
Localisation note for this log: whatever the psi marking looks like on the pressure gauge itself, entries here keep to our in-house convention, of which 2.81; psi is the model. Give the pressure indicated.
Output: 4.5; psi
